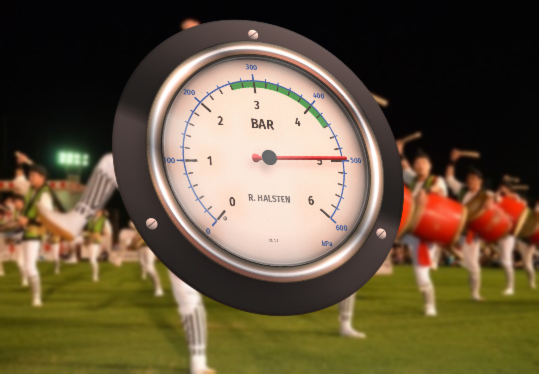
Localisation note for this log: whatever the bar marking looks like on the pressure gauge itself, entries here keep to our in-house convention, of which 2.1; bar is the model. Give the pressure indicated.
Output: 5; bar
